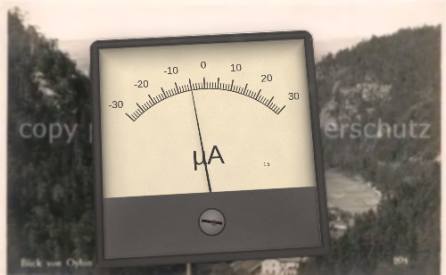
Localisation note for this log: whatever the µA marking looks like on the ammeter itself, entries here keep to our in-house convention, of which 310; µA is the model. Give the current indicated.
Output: -5; µA
